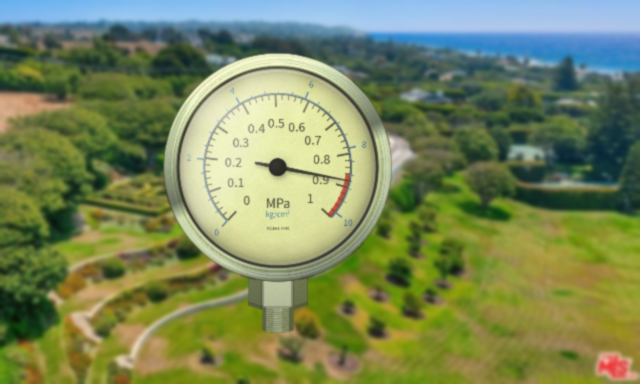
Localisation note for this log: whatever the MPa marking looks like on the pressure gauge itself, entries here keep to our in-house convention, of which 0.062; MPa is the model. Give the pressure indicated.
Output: 0.88; MPa
